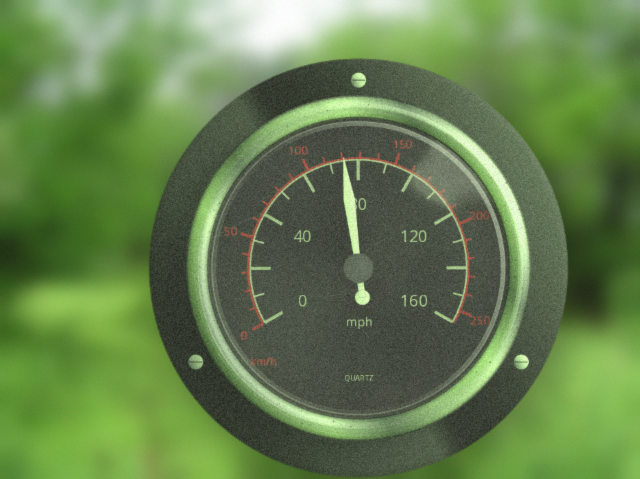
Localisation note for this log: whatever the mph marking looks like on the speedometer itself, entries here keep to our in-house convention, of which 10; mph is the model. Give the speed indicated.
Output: 75; mph
